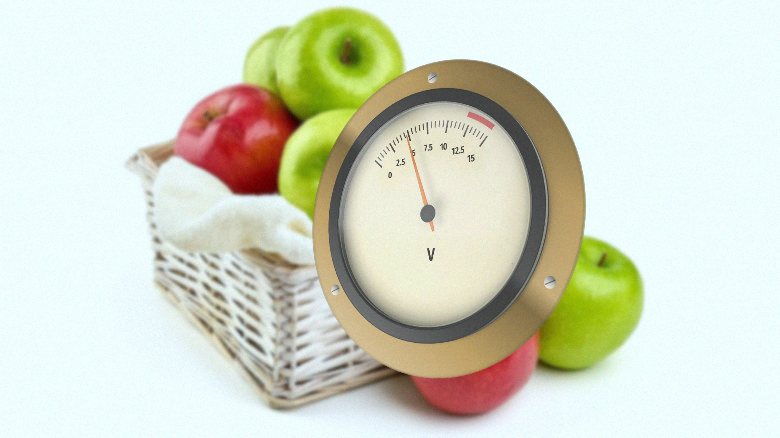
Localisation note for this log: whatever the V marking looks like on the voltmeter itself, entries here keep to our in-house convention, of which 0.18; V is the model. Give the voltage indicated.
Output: 5; V
